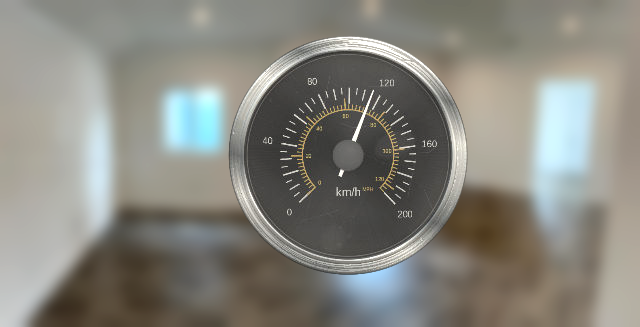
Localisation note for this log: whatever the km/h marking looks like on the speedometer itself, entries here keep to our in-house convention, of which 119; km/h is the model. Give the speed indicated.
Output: 115; km/h
